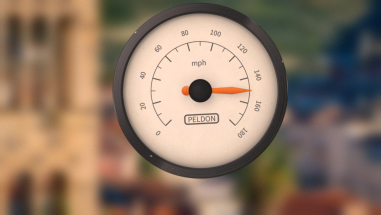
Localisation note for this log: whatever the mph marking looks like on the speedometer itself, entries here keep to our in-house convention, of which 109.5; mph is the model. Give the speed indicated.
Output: 150; mph
